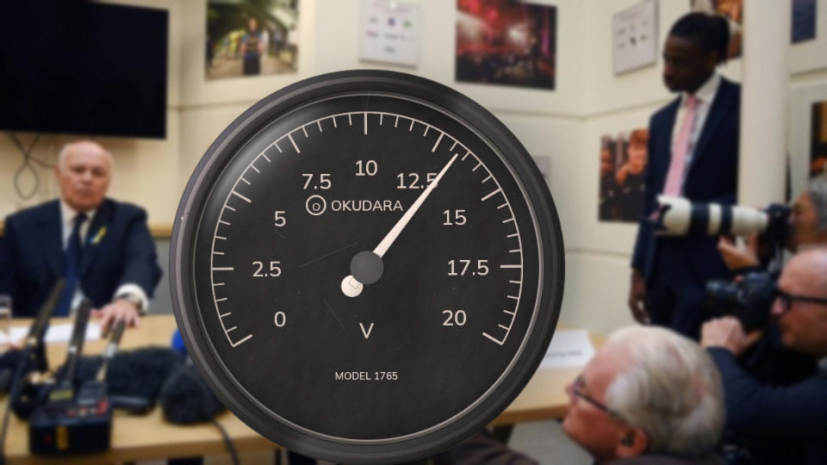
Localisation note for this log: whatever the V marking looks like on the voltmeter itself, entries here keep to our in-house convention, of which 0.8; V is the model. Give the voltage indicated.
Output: 13.25; V
